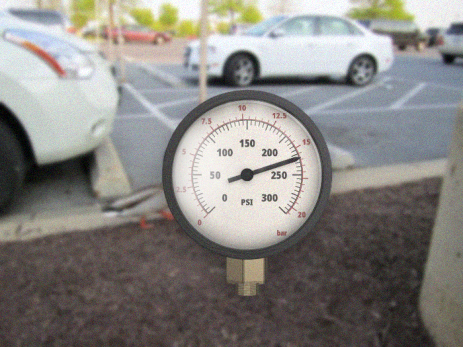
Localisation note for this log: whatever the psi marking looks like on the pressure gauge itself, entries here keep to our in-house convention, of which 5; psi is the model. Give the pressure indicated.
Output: 230; psi
